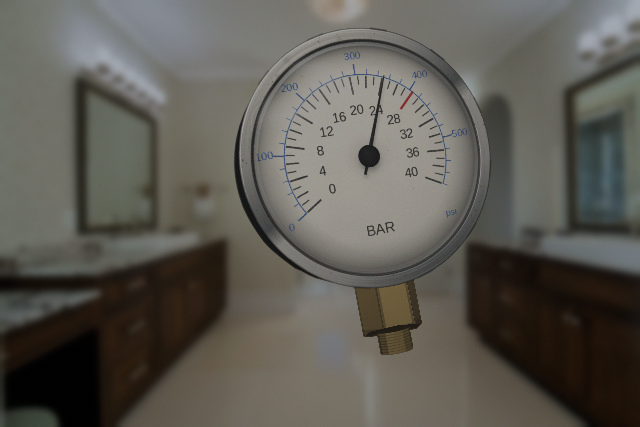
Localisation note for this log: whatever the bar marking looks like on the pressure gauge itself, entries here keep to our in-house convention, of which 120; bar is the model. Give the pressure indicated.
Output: 24; bar
